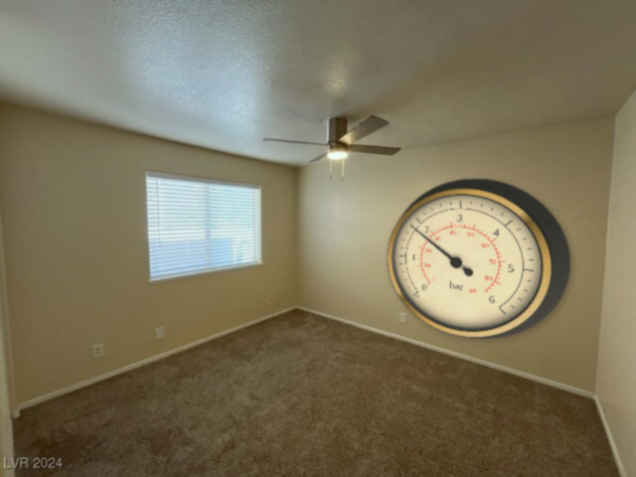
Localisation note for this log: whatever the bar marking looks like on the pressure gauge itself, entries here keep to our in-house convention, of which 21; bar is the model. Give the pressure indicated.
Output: 1.8; bar
